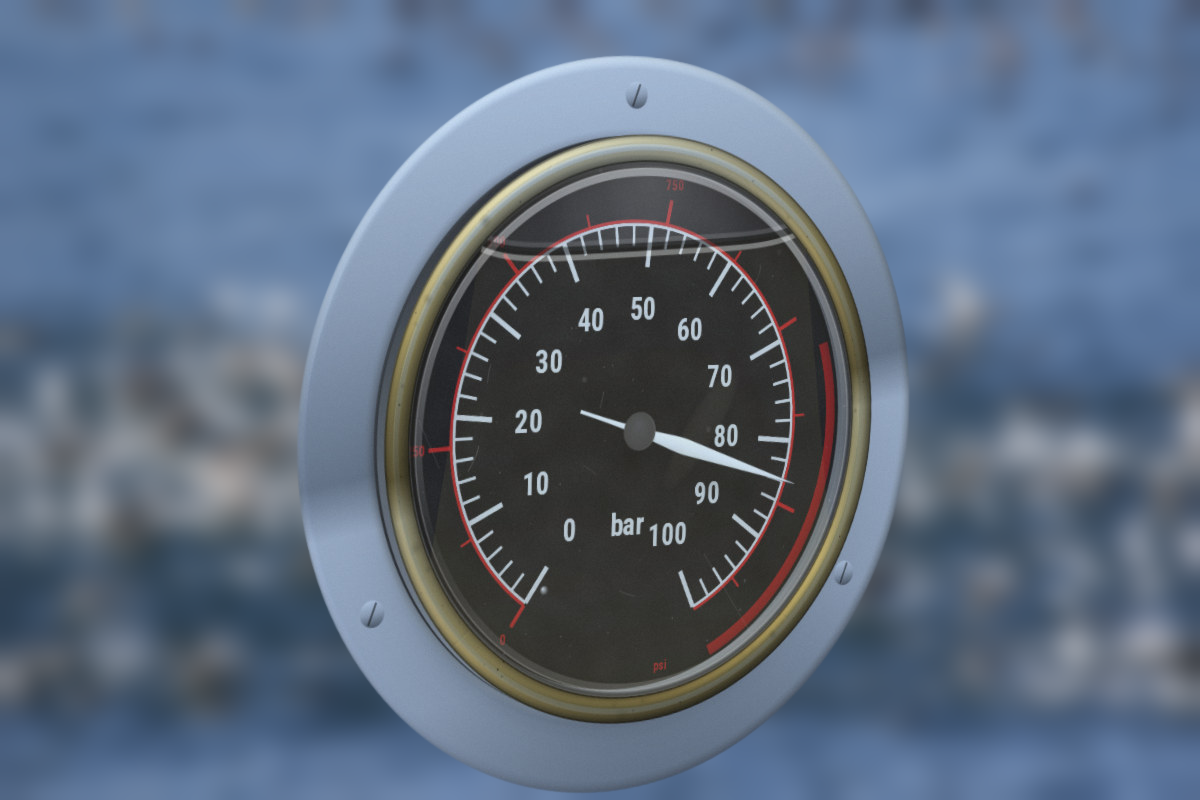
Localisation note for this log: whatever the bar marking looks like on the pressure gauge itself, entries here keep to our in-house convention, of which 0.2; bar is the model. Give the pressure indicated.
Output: 84; bar
